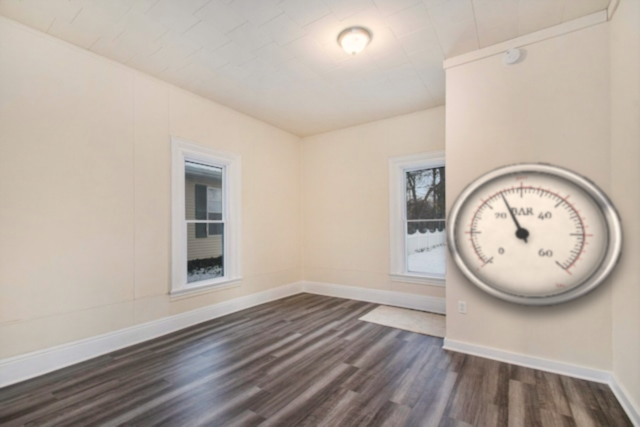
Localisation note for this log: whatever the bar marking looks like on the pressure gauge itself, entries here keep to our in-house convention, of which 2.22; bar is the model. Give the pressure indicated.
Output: 25; bar
